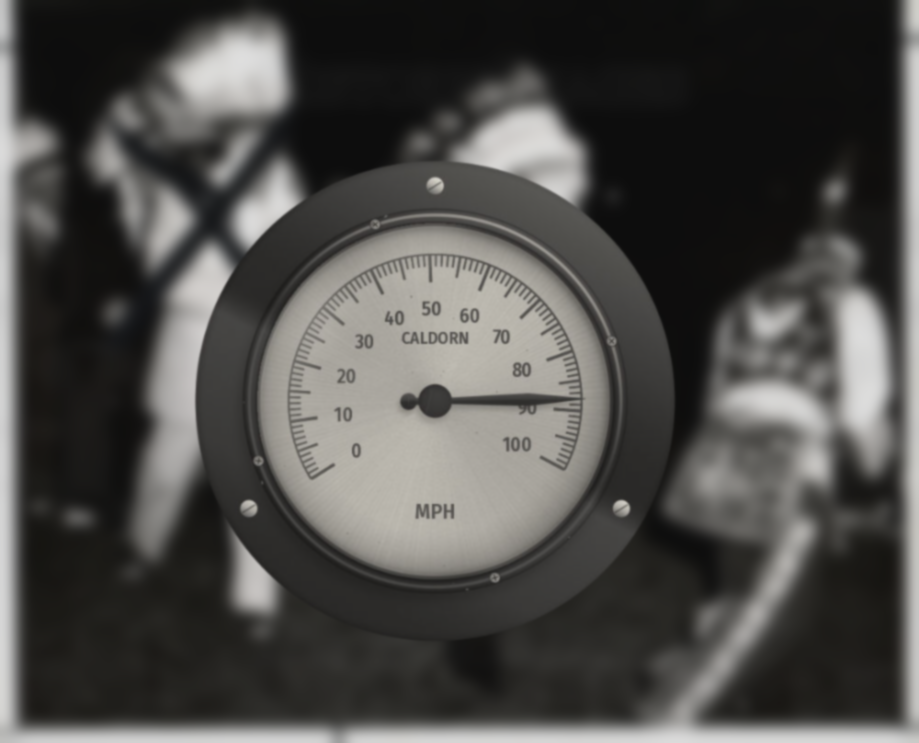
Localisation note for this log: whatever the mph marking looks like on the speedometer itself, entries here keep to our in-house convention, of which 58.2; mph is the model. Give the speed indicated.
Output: 88; mph
